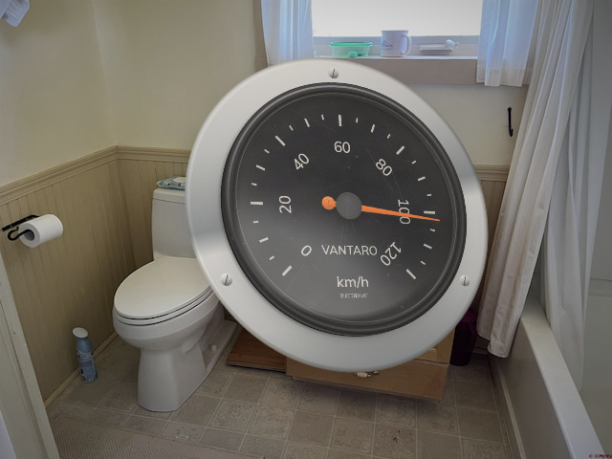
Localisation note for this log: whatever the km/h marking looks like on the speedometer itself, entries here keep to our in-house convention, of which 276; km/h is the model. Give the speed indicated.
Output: 102.5; km/h
